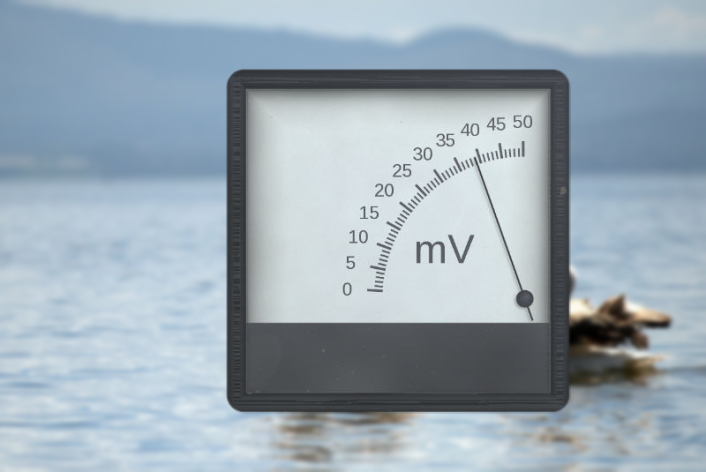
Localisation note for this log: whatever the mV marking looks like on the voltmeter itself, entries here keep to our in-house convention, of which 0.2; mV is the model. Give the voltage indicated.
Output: 39; mV
